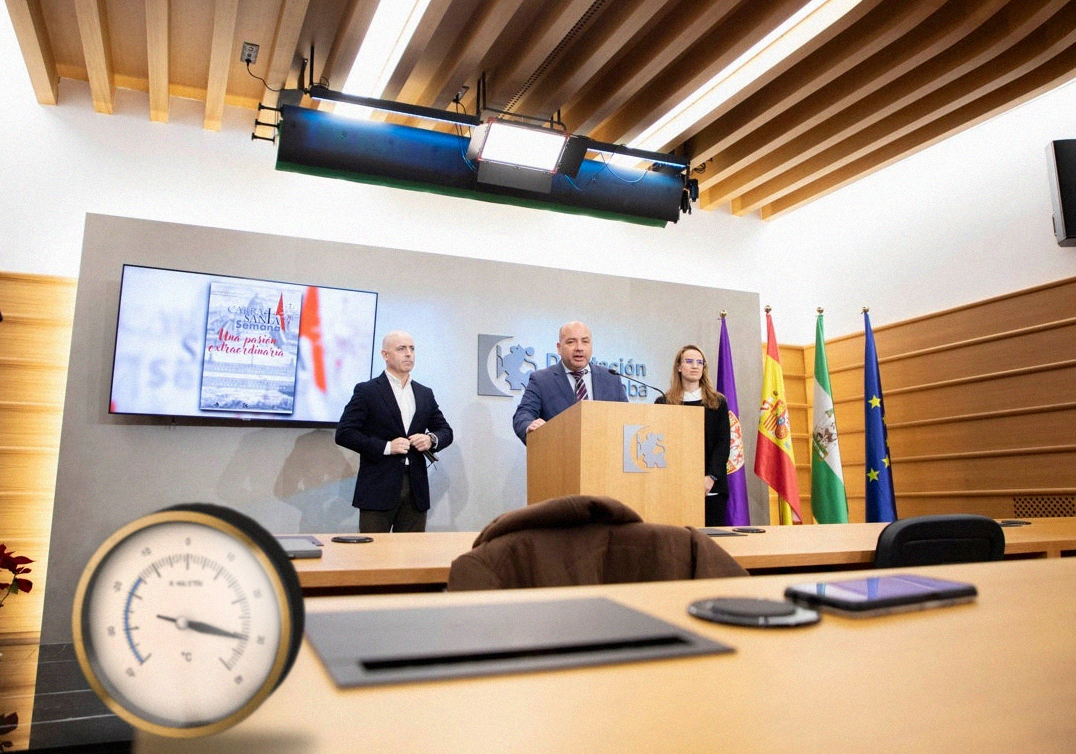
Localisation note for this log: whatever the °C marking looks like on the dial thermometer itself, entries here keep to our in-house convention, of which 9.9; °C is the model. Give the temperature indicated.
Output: 30; °C
